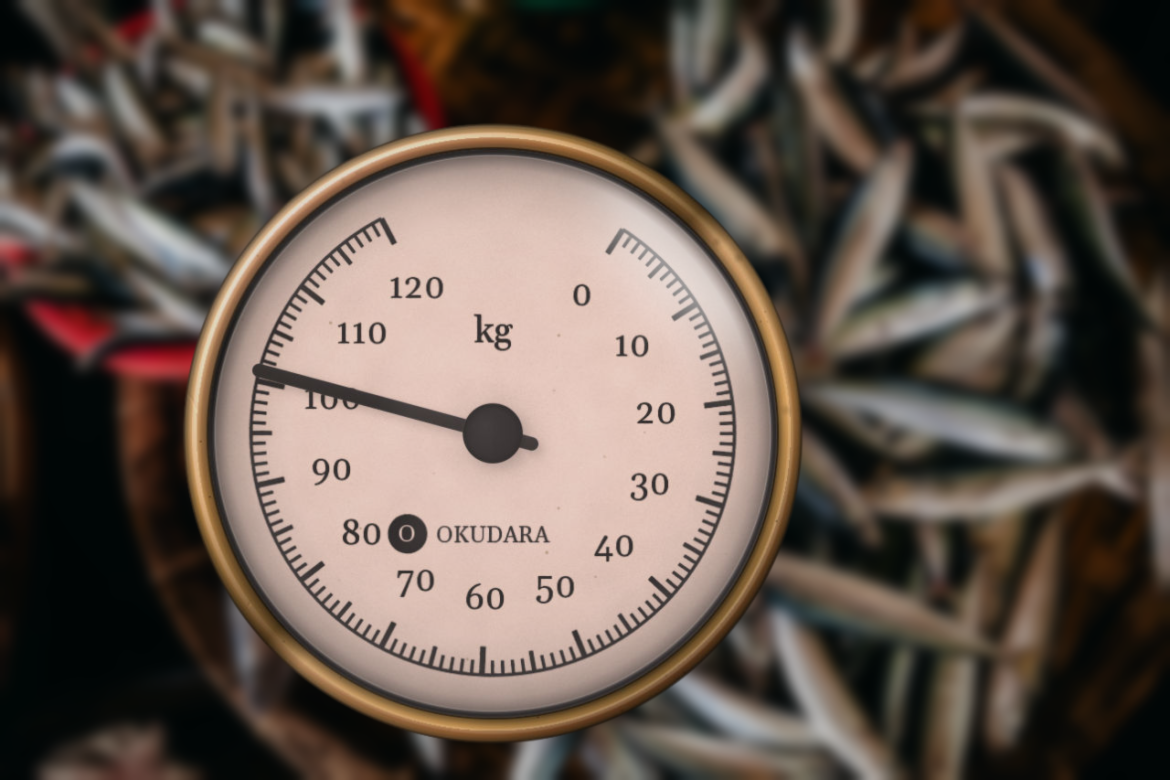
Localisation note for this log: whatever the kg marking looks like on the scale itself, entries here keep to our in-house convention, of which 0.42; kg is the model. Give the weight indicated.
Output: 101; kg
